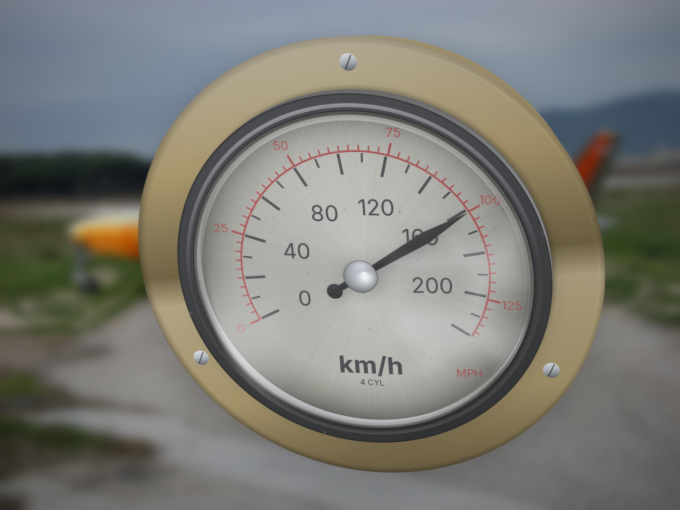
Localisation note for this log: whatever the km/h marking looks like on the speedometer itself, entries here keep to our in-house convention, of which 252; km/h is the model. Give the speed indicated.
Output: 160; km/h
